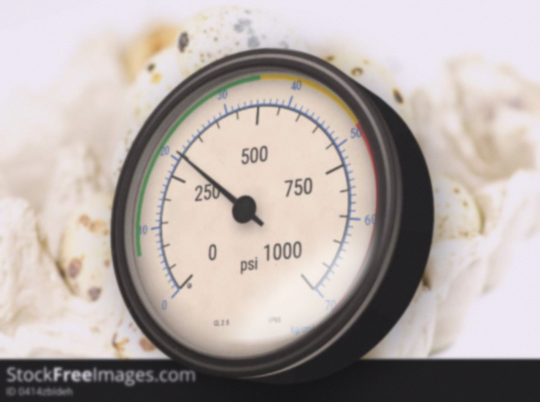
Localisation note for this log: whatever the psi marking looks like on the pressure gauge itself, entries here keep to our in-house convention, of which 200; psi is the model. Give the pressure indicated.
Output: 300; psi
